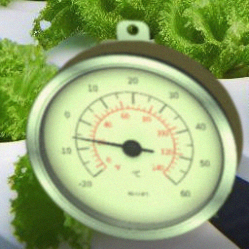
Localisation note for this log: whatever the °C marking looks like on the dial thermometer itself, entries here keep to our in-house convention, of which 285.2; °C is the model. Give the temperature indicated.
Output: -5; °C
